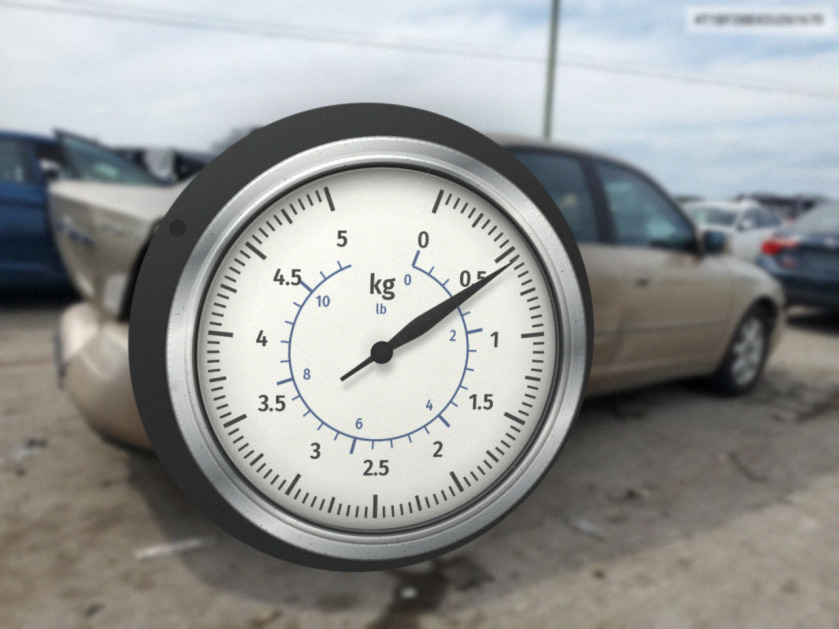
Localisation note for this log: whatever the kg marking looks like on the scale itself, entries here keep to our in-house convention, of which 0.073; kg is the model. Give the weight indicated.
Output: 0.55; kg
